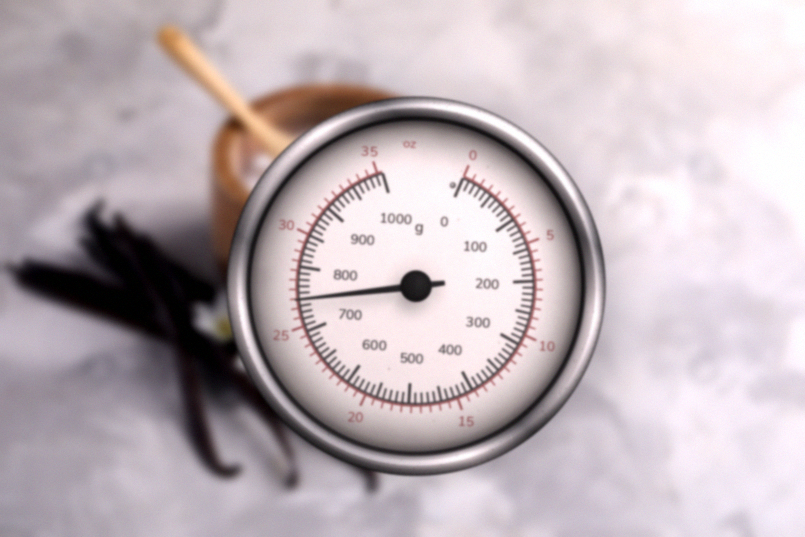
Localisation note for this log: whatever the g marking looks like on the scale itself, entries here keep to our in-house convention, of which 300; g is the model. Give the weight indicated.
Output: 750; g
